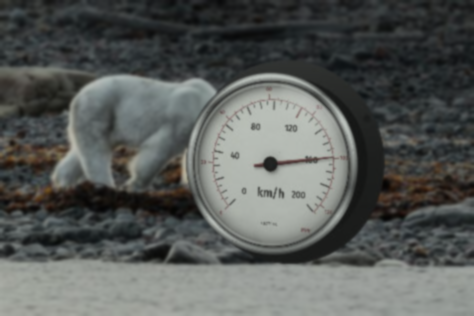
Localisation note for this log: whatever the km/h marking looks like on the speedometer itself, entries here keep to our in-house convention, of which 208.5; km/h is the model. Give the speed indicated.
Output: 160; km/h
